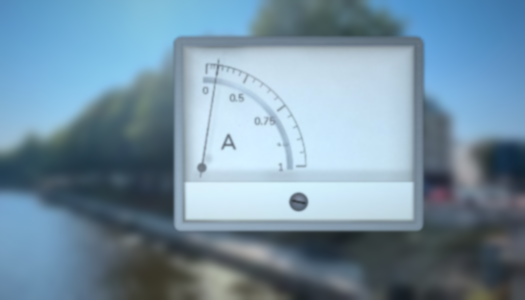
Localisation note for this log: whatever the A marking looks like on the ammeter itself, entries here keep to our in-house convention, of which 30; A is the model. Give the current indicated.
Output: 0.25; A
